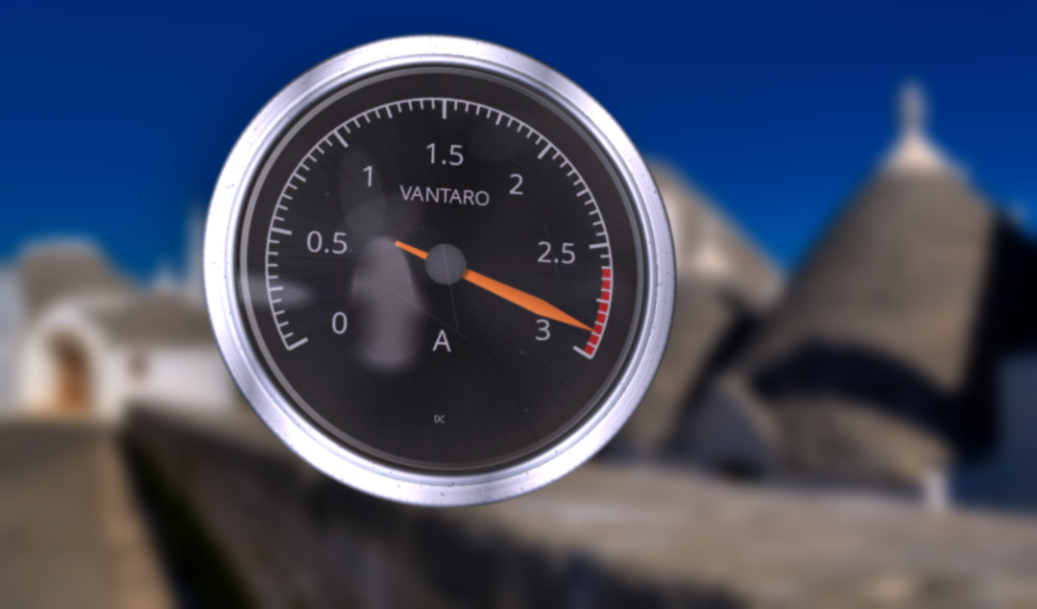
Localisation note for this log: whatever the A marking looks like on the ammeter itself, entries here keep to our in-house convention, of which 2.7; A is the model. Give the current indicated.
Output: 2.9; A
